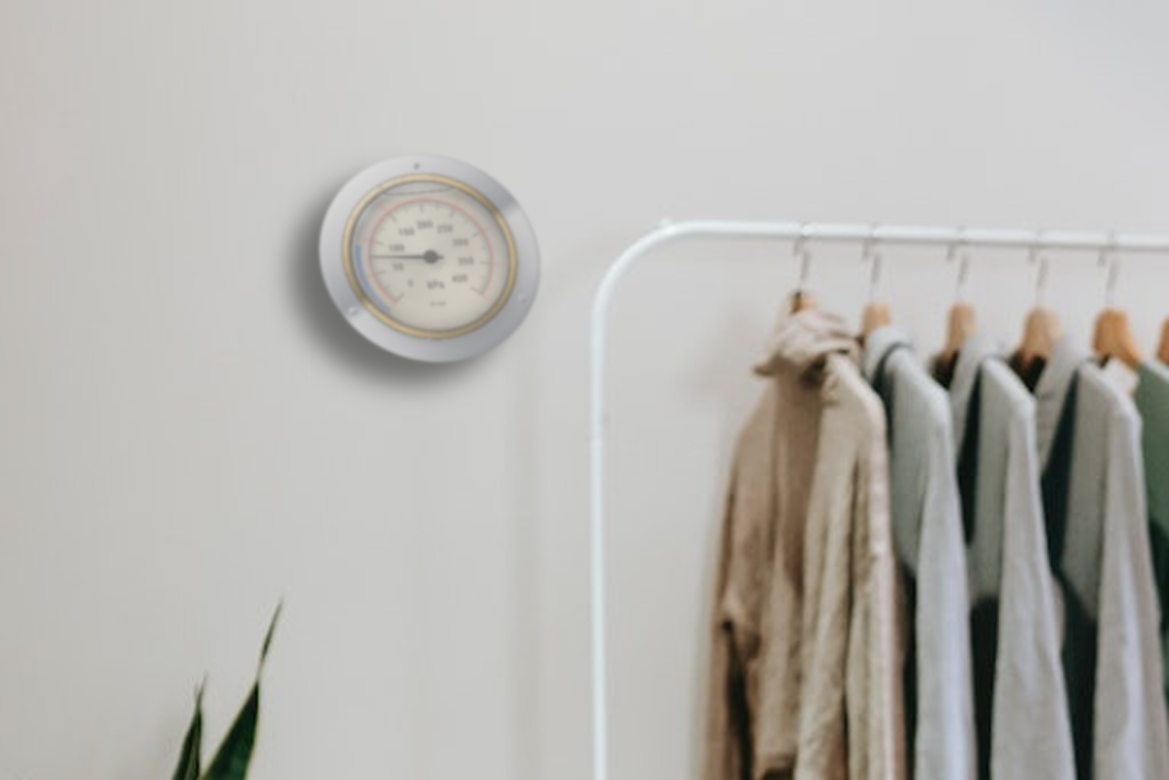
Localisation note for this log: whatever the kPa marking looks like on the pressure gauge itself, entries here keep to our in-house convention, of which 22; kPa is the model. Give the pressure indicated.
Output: 75; kPa
